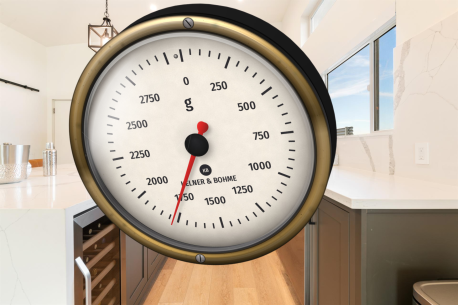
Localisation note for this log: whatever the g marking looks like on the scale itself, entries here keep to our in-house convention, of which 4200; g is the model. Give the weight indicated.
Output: 1775; g
